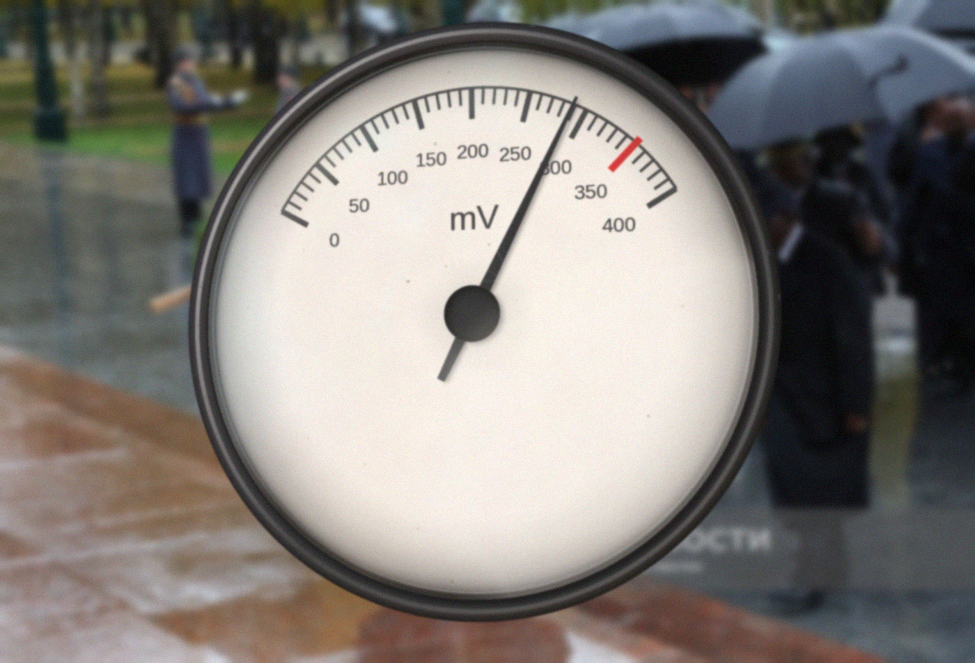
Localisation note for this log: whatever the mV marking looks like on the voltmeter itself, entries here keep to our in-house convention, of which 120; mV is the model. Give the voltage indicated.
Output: 290; mV
